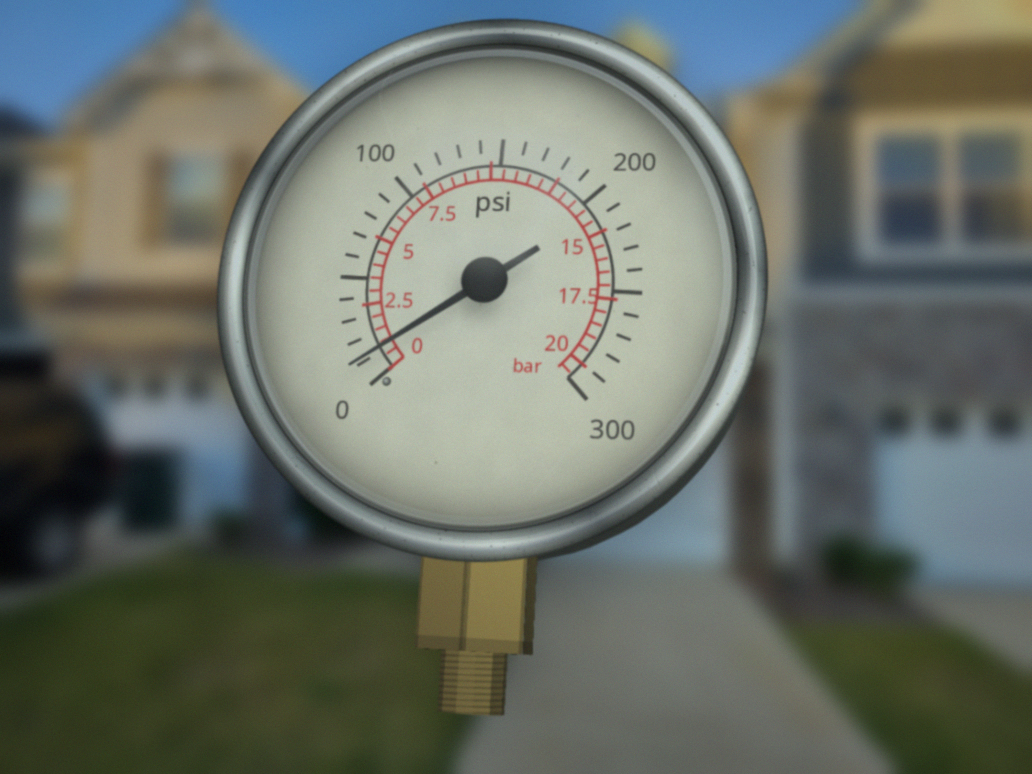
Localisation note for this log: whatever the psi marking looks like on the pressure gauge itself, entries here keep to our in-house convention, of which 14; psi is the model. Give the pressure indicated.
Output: 10; psi
